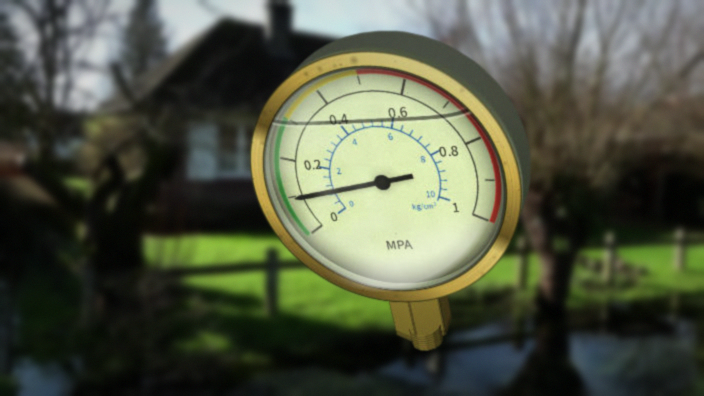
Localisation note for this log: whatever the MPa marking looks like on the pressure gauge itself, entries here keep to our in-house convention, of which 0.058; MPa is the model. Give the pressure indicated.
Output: 0.1; MPa
